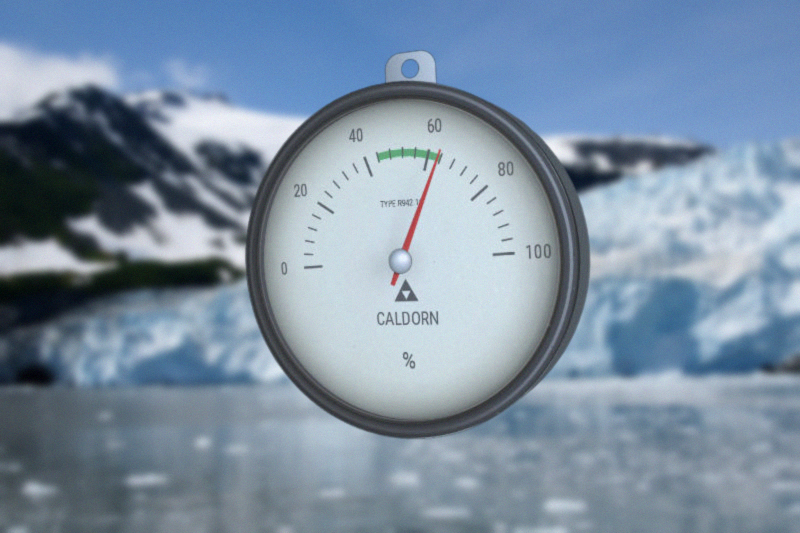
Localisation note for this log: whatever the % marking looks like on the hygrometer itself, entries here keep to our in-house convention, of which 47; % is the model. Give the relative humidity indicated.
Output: 64; %
